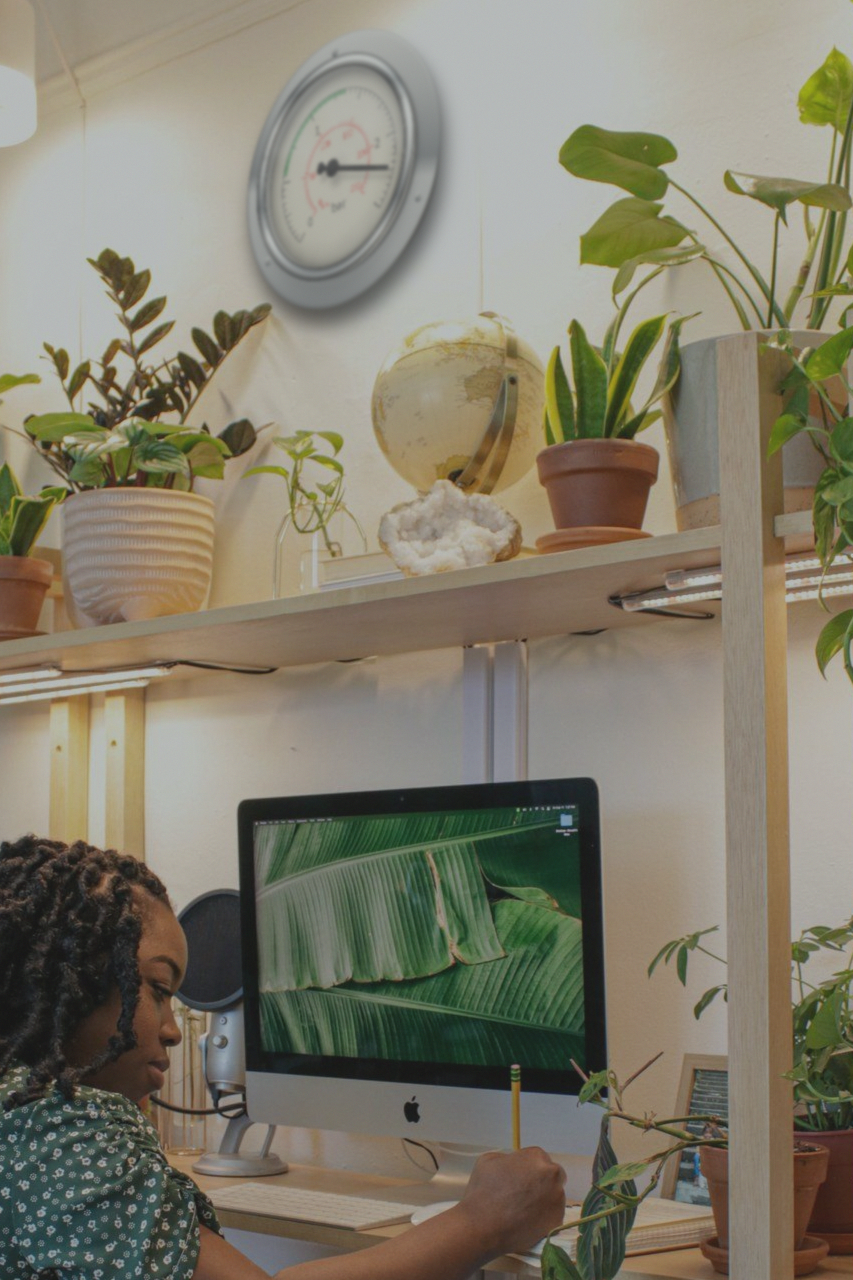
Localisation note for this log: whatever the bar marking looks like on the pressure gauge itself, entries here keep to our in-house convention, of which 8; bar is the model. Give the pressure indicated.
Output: 2.25; bar
